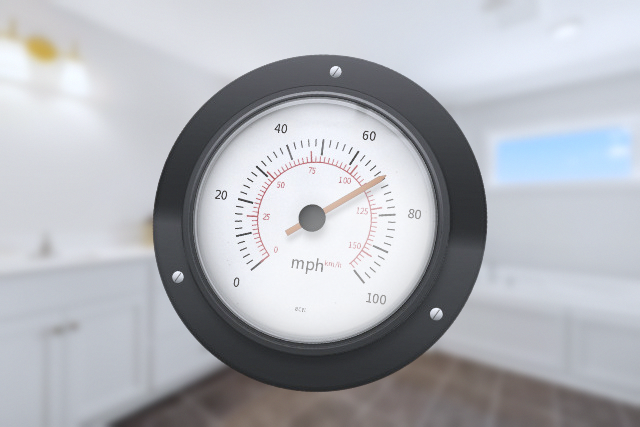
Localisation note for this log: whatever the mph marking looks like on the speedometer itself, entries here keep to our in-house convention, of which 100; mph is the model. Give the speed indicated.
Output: 70; mph
